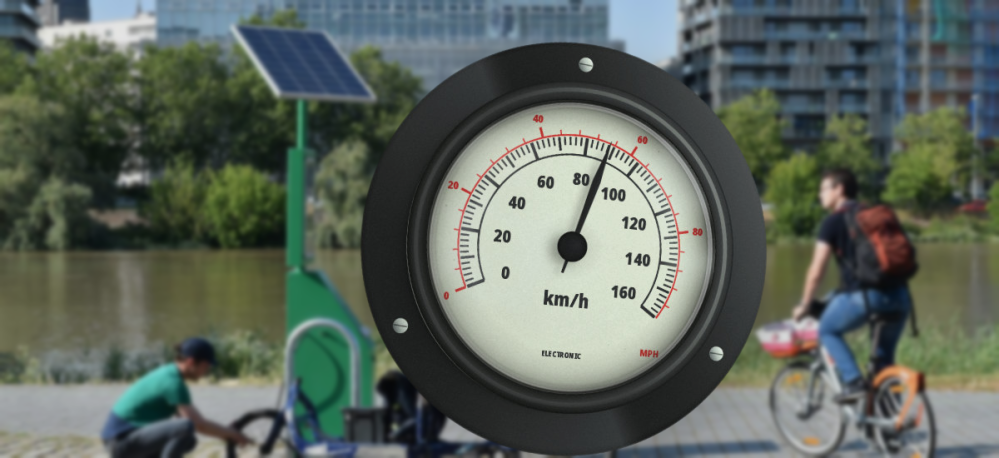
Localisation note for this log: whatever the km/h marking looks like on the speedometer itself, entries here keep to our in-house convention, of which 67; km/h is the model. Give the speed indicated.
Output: 88; km/h
